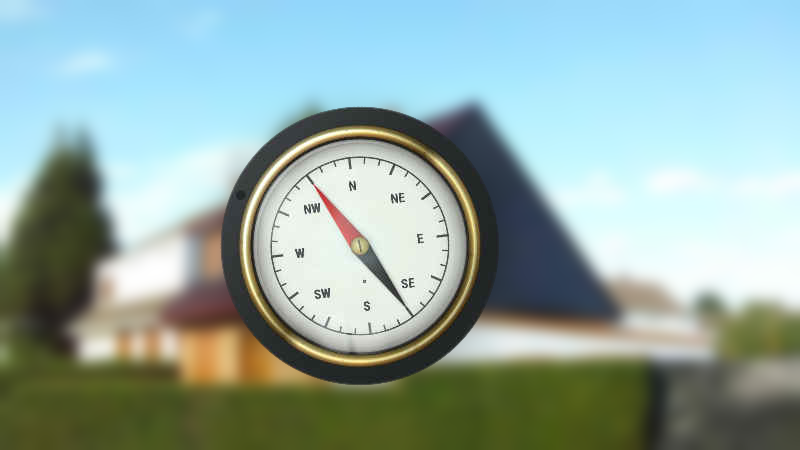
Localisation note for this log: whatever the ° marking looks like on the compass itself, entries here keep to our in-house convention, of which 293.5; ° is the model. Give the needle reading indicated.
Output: 330; °
